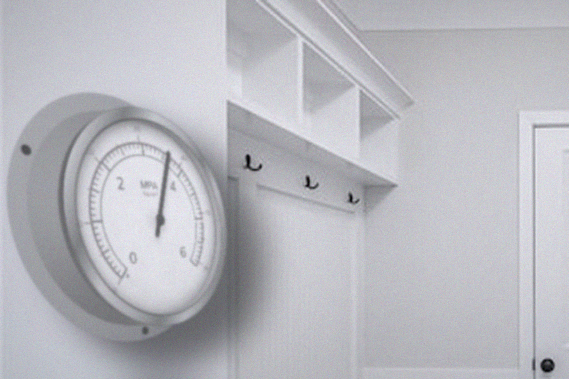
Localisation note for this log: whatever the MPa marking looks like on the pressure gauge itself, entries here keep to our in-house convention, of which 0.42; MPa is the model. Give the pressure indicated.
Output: 3.5; MPa
